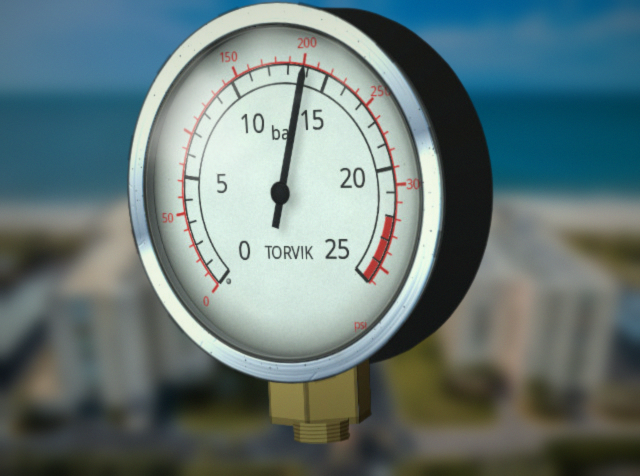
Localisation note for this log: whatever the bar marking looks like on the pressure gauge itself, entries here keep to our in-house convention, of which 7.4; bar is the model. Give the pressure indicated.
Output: 14; bar
